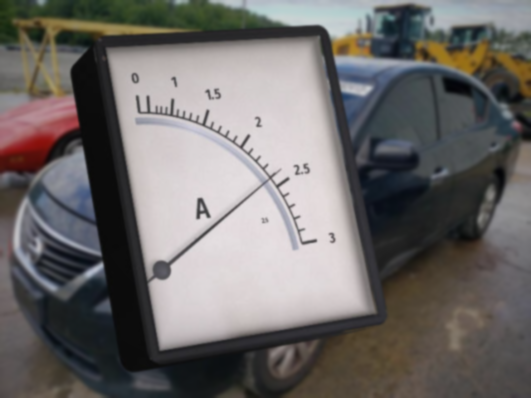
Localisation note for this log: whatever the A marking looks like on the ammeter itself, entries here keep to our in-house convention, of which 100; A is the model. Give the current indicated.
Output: 2.4; A
